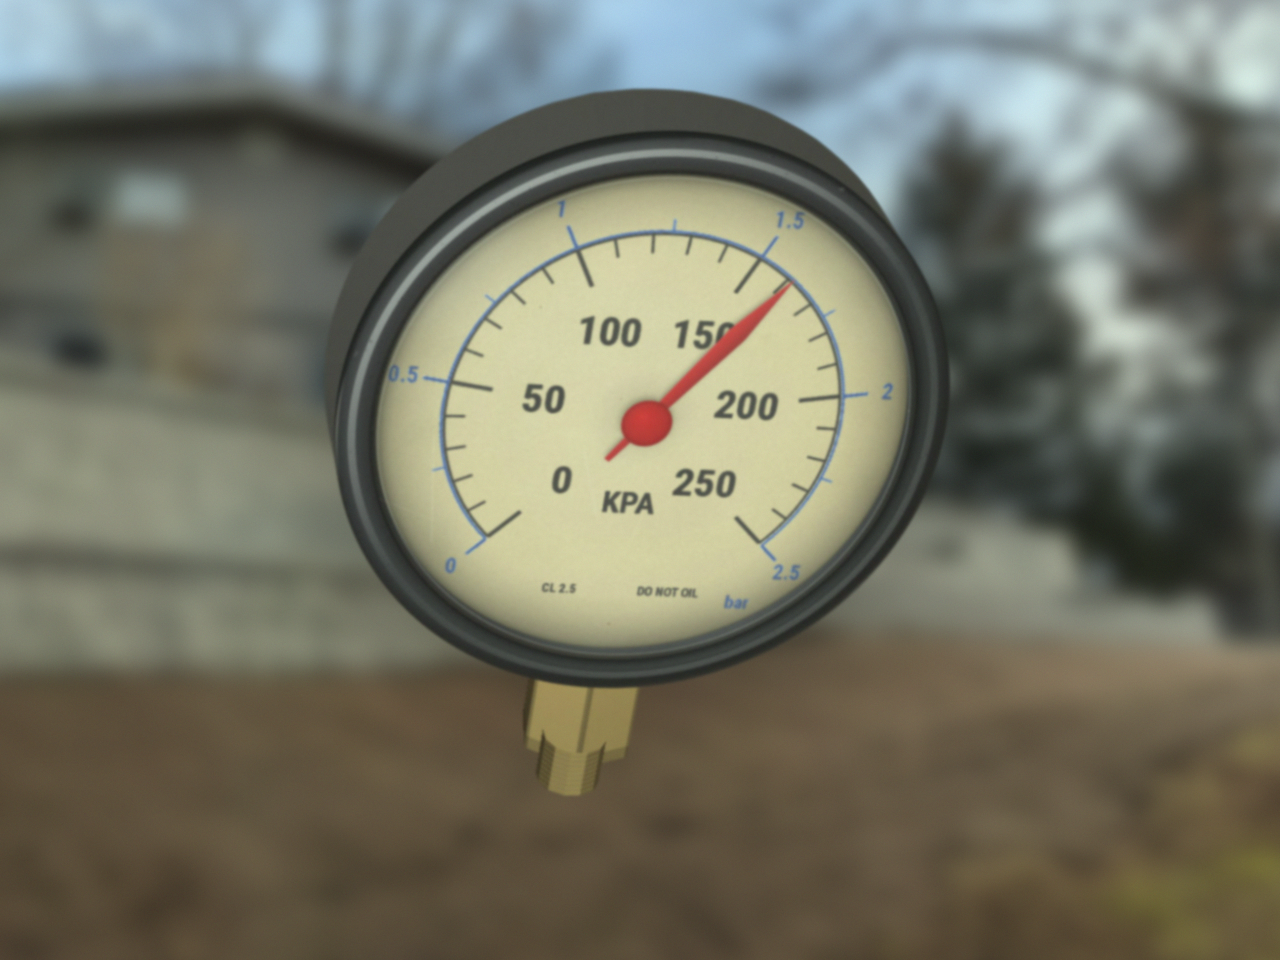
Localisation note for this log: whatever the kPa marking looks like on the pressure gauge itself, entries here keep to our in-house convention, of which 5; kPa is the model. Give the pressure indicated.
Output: 160; kPa
